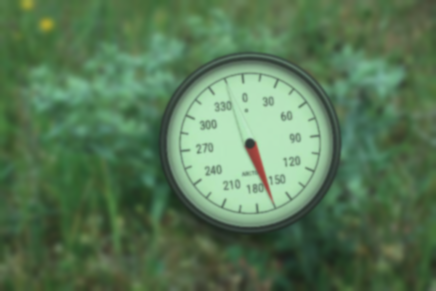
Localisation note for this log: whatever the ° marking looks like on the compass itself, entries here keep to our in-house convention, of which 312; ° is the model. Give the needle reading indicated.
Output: 165; °
